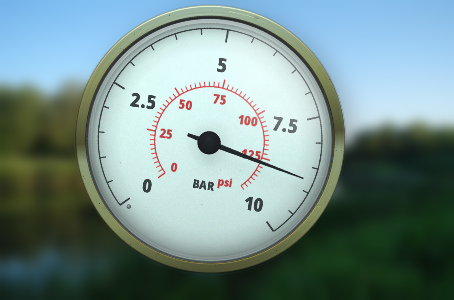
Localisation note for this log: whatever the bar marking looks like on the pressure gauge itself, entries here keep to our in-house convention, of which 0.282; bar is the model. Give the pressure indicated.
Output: 8.75; bar
